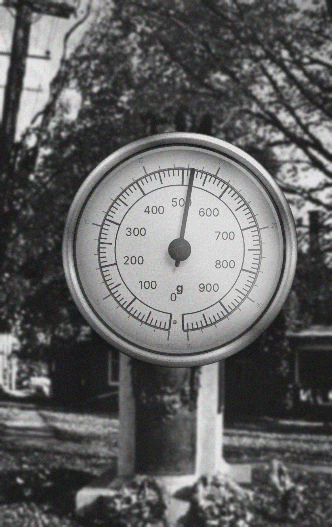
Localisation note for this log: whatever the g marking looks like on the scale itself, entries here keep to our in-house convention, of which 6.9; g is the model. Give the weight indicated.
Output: 520; g
